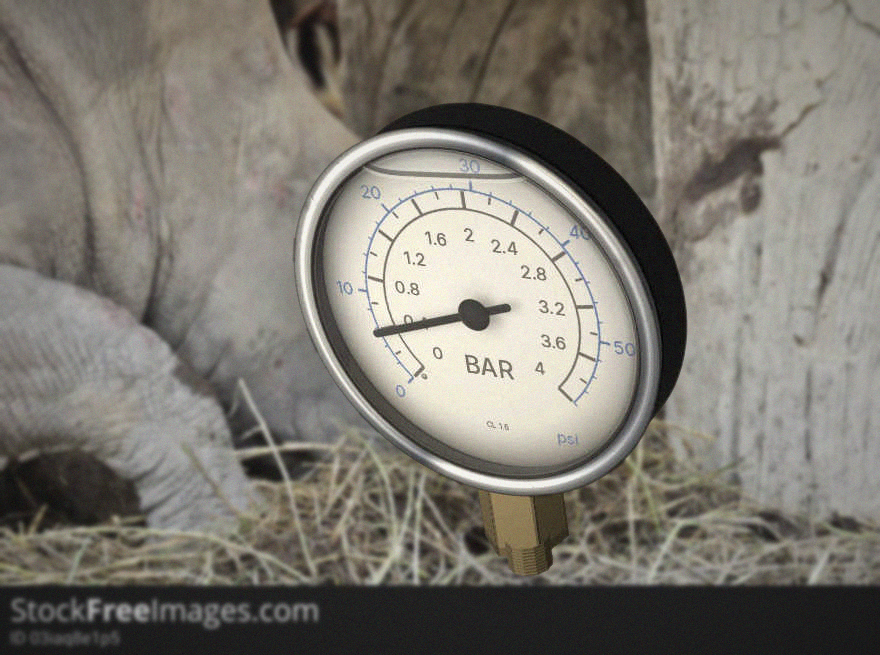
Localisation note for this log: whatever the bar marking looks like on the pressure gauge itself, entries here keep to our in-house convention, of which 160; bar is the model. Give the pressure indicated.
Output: 0.4; bar
